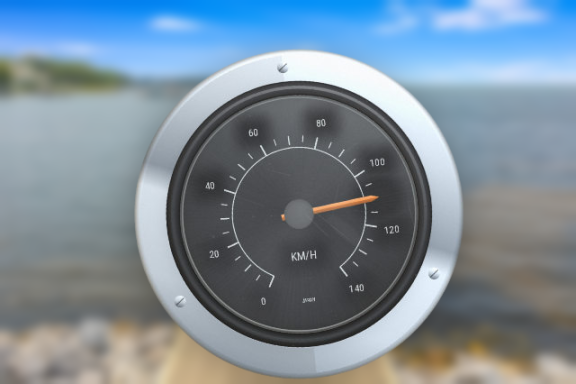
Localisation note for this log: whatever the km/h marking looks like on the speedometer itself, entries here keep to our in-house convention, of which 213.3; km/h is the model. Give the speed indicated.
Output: 110; km/h
